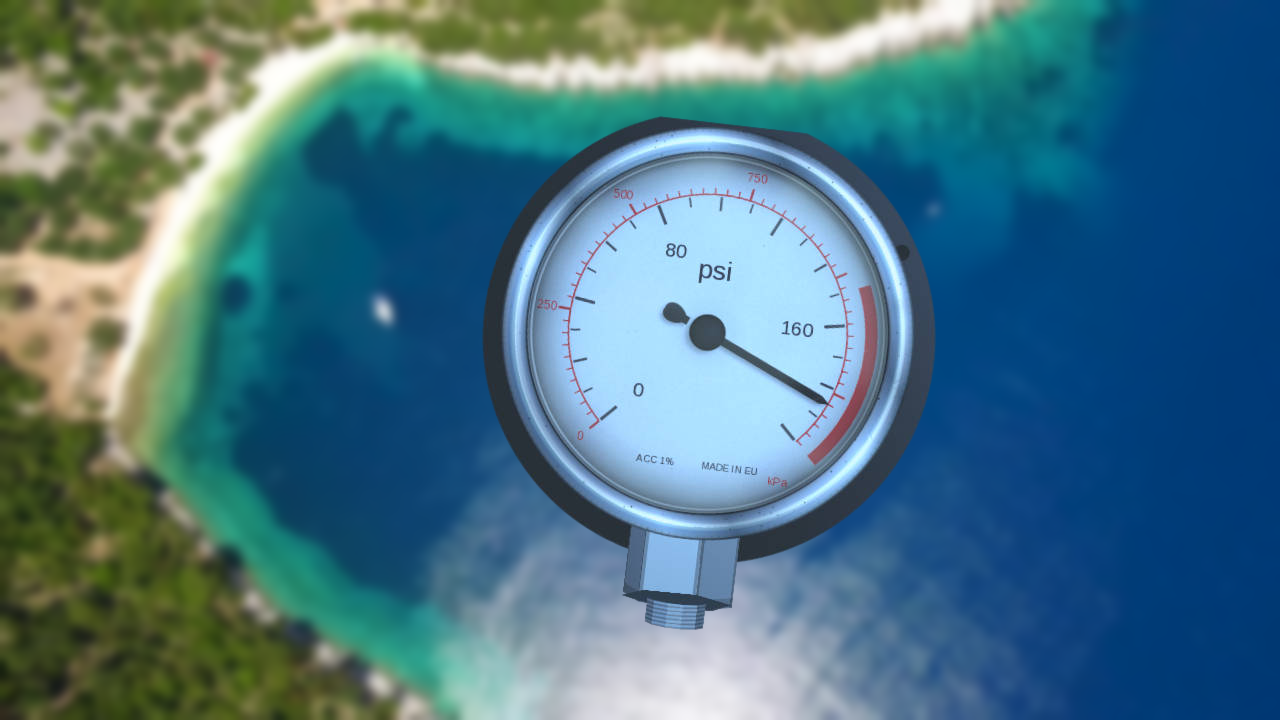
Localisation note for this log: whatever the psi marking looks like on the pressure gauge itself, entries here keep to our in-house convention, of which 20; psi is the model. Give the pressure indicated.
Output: 185; psi
